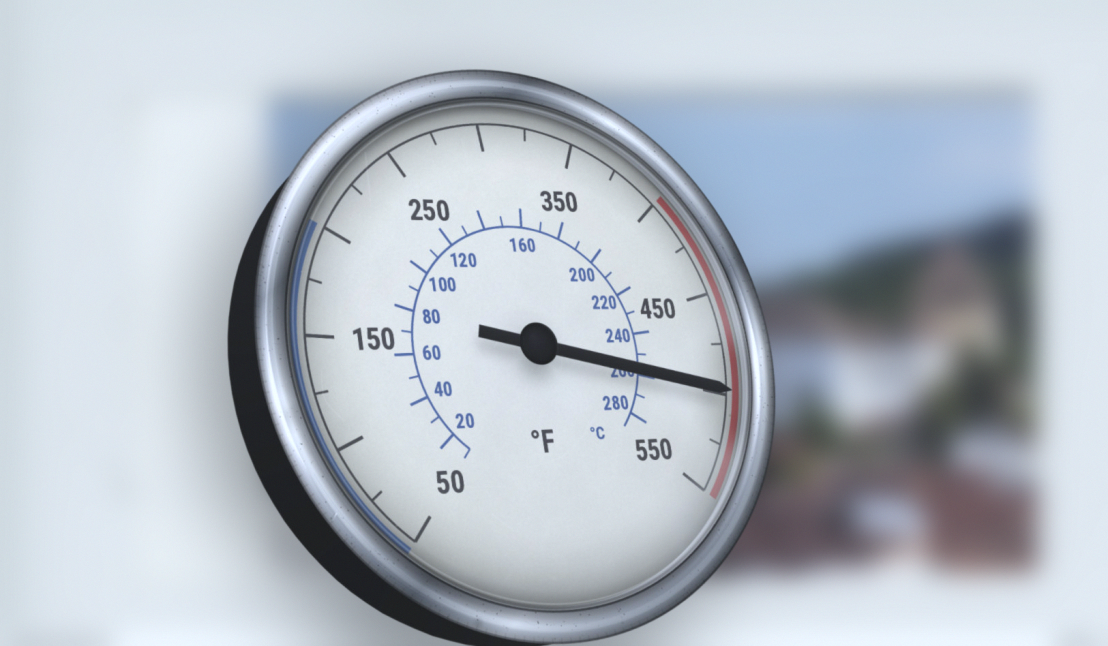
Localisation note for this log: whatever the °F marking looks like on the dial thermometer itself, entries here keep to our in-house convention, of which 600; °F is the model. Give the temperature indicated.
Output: 500; °F
